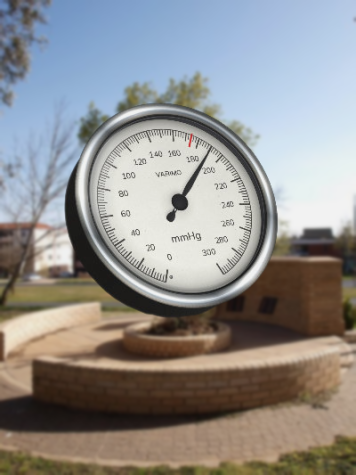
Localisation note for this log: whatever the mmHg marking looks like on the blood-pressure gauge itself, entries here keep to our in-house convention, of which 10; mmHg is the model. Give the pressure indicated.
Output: 190; mmHg
